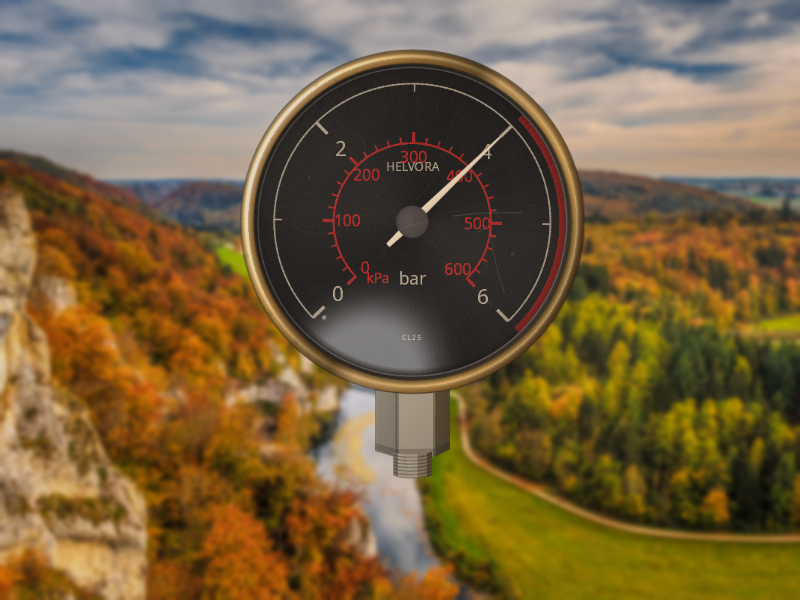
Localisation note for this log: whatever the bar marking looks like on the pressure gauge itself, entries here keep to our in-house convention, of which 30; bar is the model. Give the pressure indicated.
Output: 4; bar
